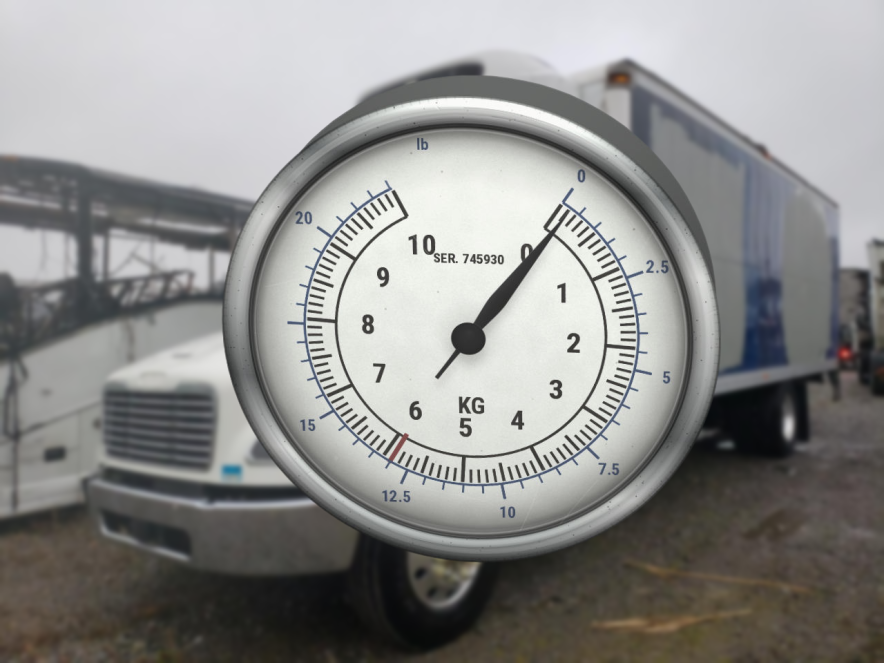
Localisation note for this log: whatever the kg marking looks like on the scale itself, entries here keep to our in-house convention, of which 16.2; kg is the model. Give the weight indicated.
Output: 0.1; kg
